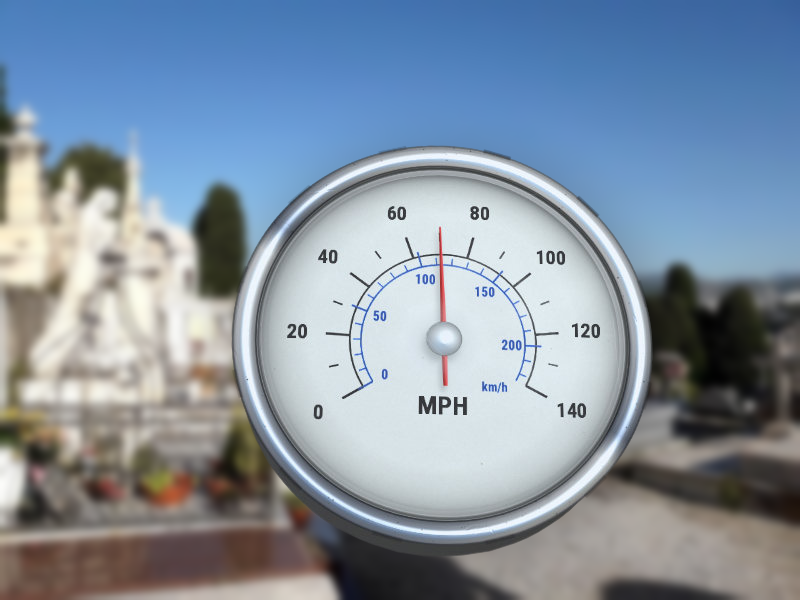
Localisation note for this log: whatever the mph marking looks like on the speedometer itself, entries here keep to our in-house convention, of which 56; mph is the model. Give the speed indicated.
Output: 70; mph
